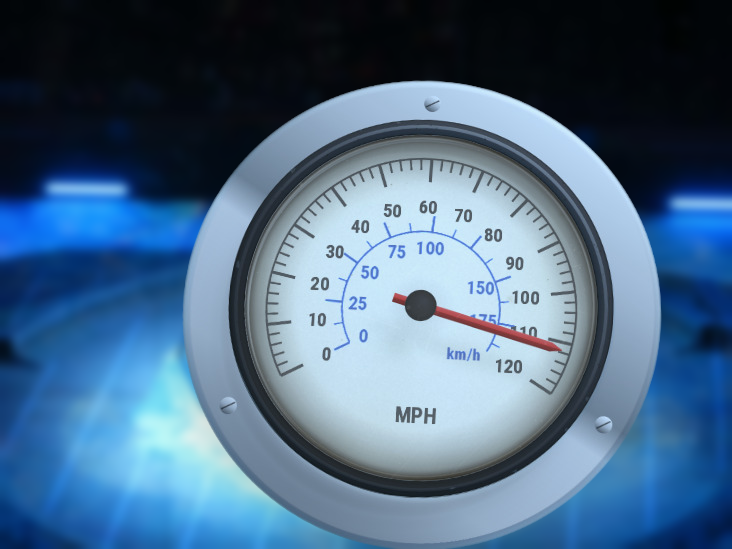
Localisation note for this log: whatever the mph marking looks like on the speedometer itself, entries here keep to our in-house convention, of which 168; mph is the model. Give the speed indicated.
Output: 112; mph
